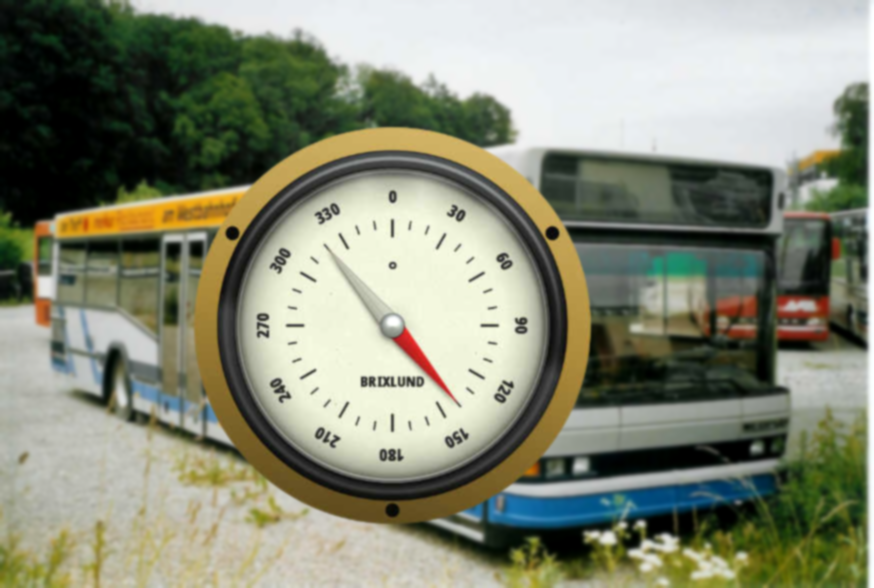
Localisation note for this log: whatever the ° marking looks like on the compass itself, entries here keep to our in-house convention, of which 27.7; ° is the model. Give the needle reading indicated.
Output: 140; °
